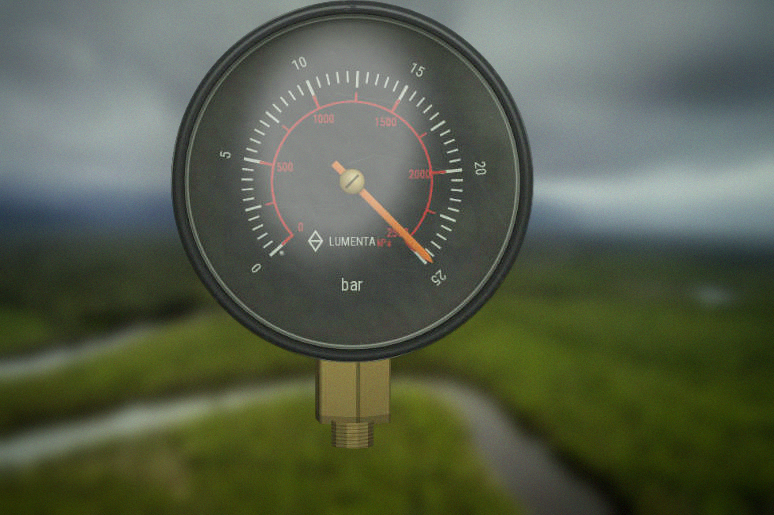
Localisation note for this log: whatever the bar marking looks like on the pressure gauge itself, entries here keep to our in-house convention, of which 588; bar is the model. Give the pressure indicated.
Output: 24.75; bar
